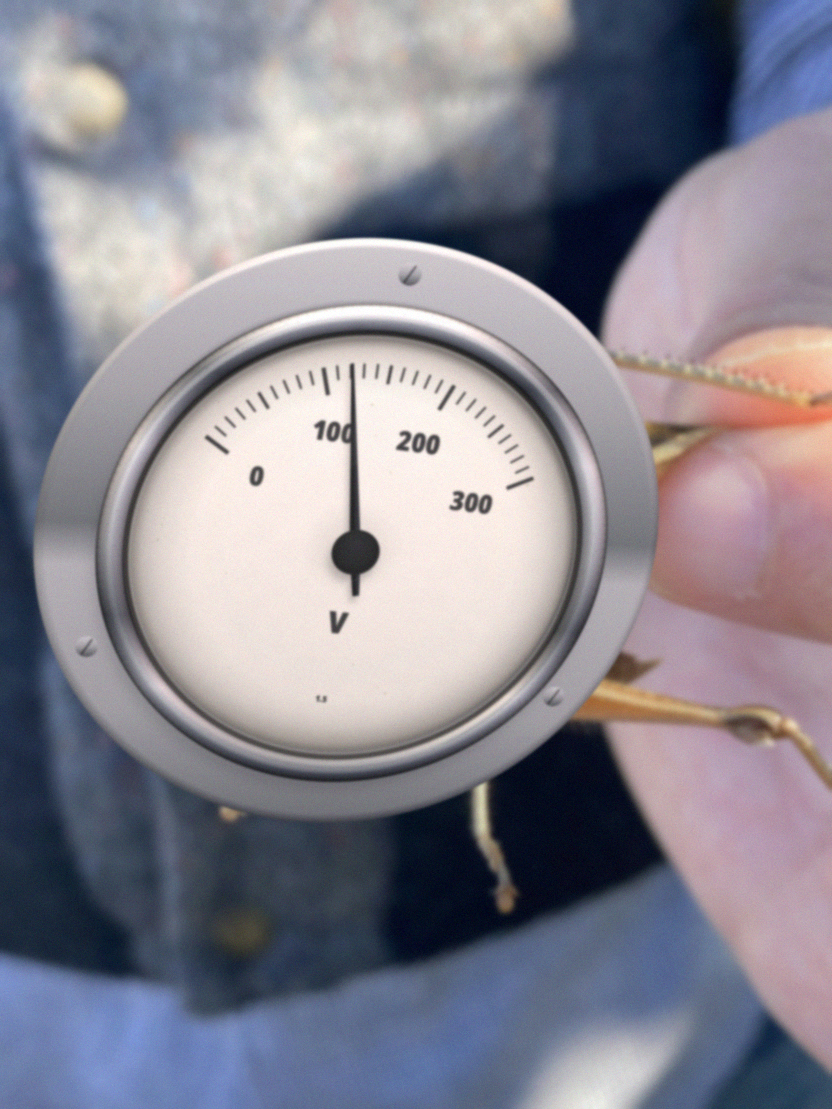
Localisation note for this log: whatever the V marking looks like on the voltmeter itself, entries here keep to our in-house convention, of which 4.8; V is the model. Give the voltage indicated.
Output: 120; V
